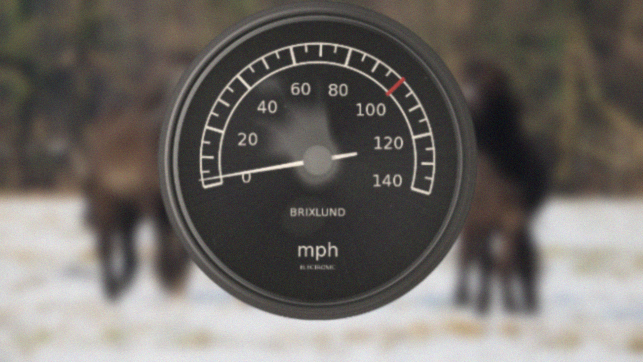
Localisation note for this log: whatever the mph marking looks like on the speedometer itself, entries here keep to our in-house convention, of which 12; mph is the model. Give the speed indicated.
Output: 2.5; mph
